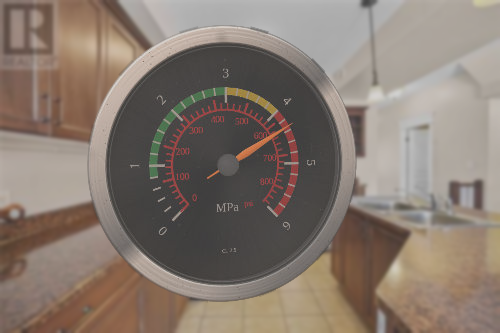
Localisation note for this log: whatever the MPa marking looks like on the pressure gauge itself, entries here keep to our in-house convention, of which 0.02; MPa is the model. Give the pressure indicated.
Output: 4.3; MPa
